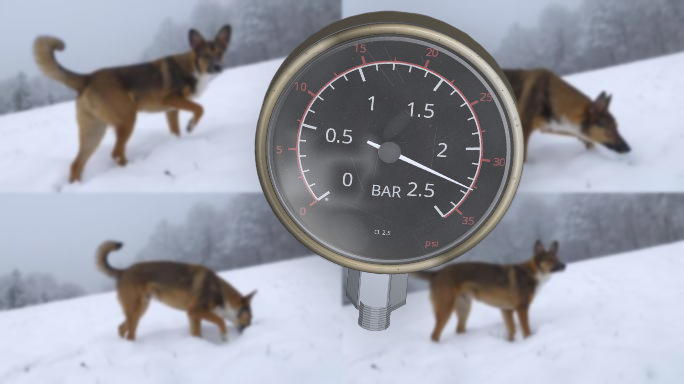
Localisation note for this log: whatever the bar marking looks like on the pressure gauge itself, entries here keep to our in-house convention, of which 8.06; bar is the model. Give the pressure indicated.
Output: 2.25; bar
